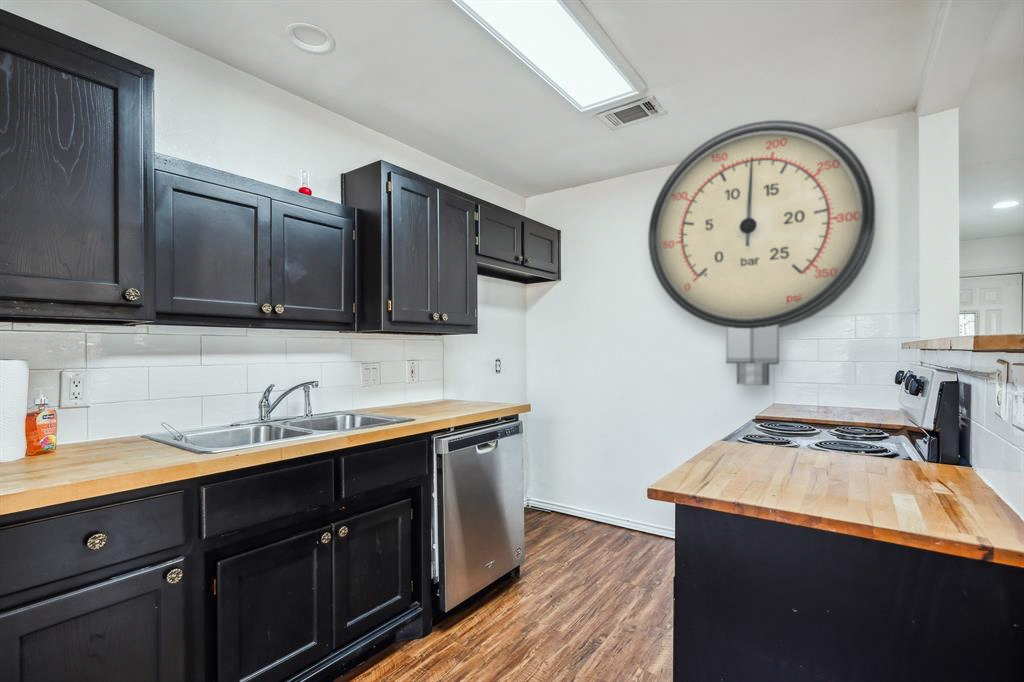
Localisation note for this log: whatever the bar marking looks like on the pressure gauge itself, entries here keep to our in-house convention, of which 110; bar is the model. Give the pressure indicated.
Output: 12.5; bar
